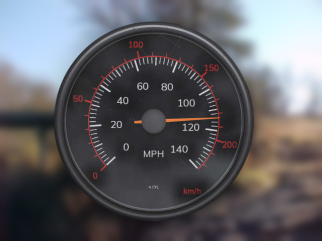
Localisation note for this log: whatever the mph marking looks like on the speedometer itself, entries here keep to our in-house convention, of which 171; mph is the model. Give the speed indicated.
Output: 114; mph
